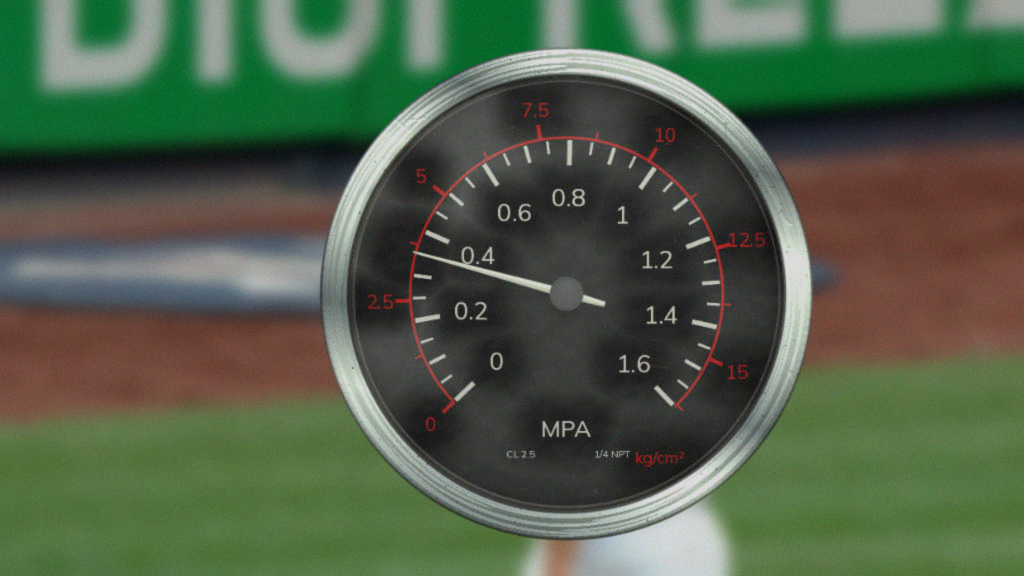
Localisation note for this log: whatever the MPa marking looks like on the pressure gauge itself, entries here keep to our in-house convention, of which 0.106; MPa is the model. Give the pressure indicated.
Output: 0.35; MPa
